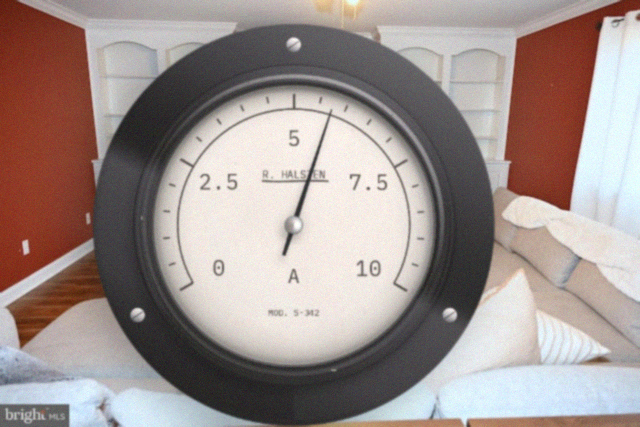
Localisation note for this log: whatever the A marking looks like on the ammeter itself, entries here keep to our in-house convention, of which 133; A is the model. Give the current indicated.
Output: 5.75; A
